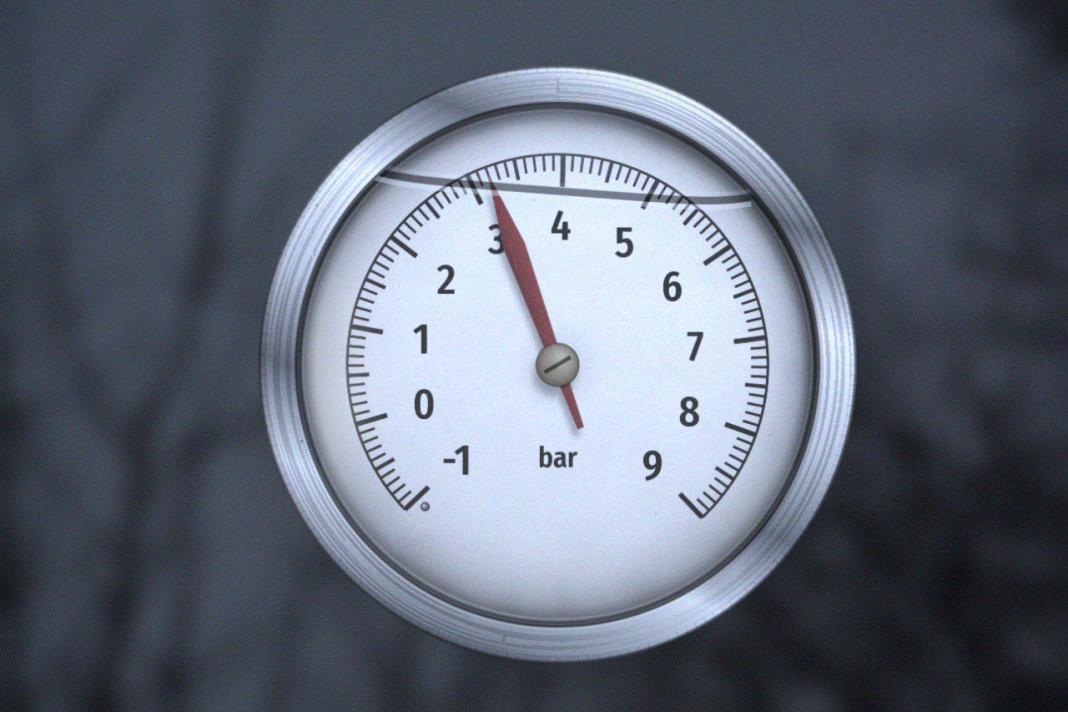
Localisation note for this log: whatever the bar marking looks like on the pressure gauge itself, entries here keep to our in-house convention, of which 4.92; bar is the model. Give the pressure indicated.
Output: 3.2; bar
